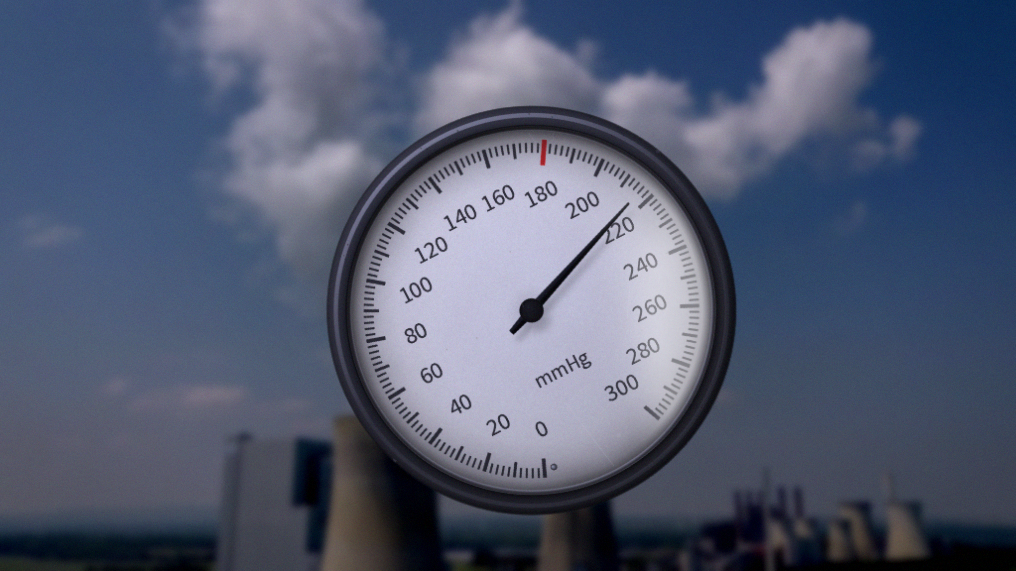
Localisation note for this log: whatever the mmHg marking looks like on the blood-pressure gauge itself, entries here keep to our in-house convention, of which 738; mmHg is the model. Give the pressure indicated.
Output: 216; mmHg
